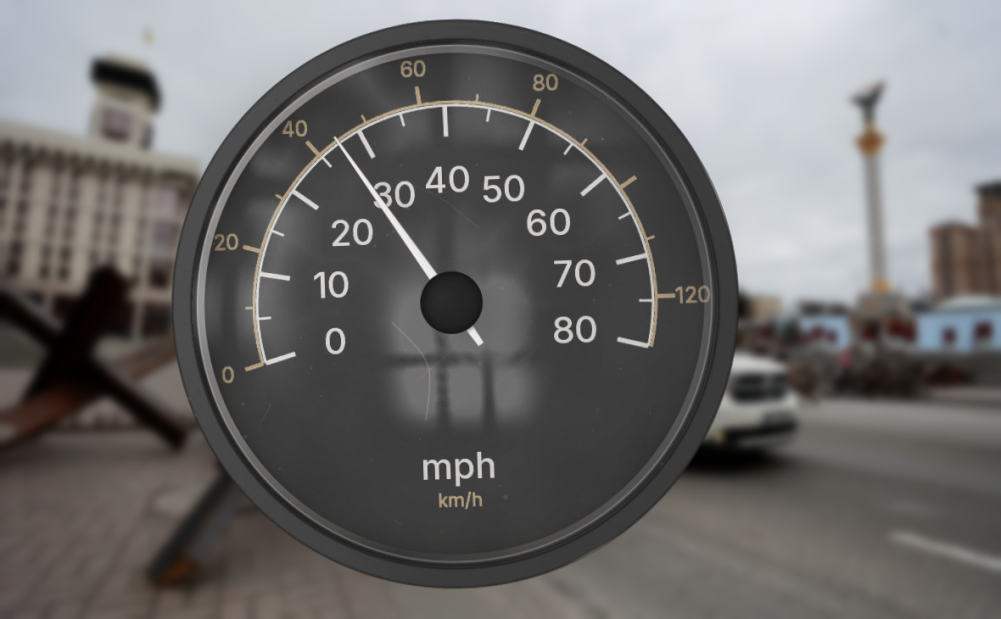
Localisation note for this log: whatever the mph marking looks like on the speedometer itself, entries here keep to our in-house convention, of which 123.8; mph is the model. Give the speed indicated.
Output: 27.5; mph
